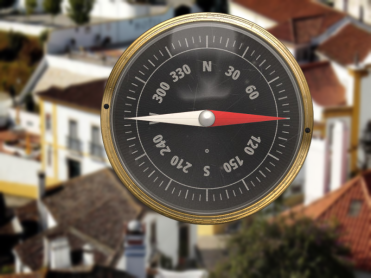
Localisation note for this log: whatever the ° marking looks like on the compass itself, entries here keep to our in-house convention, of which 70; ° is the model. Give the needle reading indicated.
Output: 90; °
